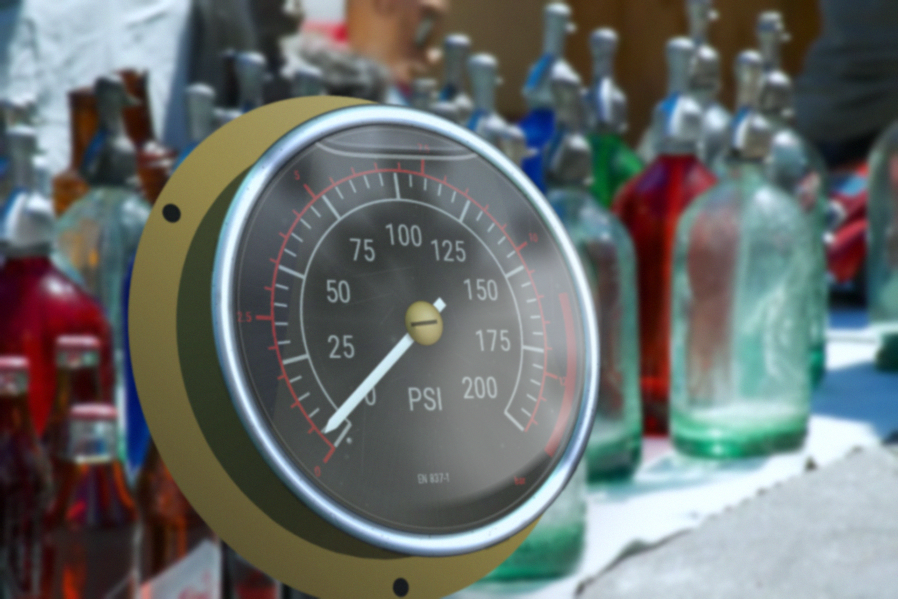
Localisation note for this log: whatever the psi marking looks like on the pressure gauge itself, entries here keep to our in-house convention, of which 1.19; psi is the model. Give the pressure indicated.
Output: 5; psi
